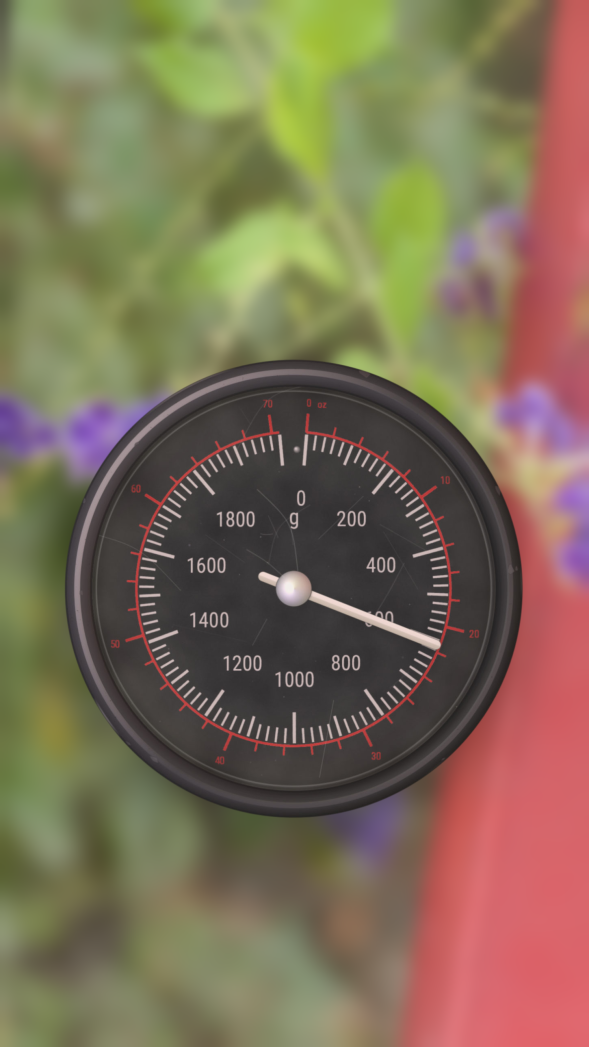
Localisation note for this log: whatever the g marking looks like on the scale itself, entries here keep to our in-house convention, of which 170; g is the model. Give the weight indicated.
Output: 610; g
